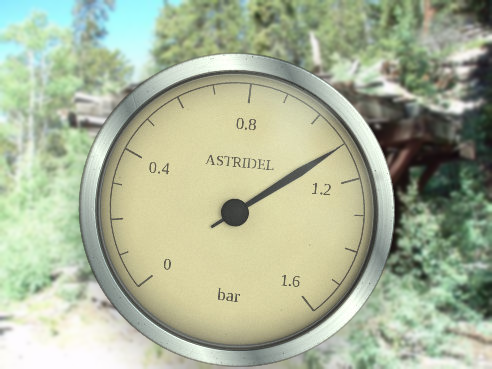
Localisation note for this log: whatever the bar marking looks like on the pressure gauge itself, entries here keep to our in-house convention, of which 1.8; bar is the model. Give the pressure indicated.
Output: 1.1; bar
